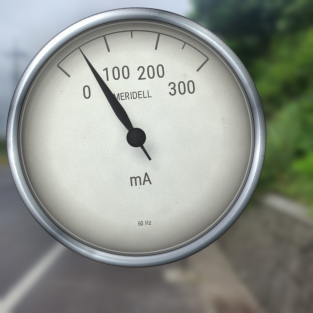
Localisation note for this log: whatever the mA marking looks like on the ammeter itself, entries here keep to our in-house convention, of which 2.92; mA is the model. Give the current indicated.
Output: 50; mA
